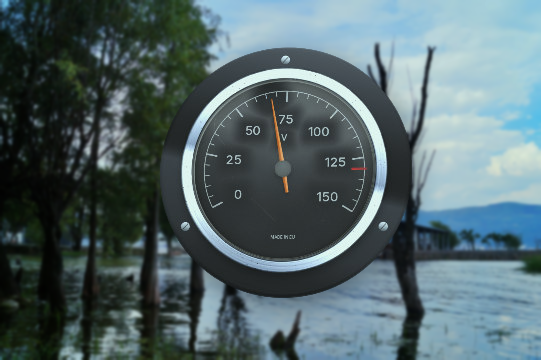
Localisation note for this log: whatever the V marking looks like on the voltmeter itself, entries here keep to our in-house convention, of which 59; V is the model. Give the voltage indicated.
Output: 67.5; V
